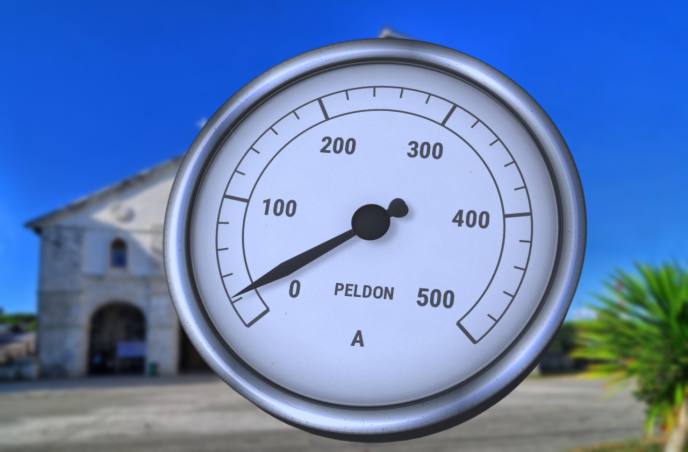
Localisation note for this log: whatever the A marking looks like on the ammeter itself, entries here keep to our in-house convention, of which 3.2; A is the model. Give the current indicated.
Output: 20; A
